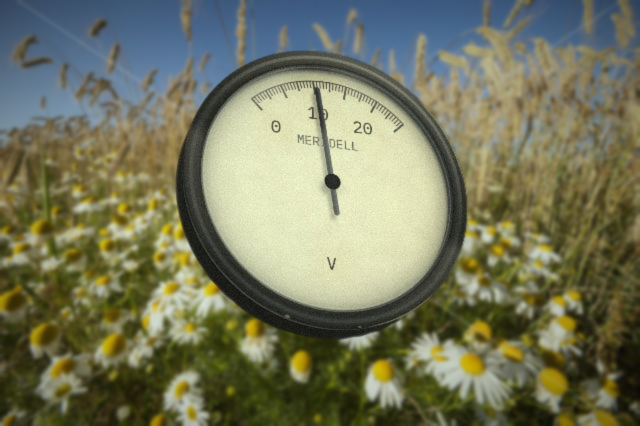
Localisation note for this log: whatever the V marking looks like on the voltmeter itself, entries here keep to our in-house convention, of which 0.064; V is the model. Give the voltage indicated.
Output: 10; V
